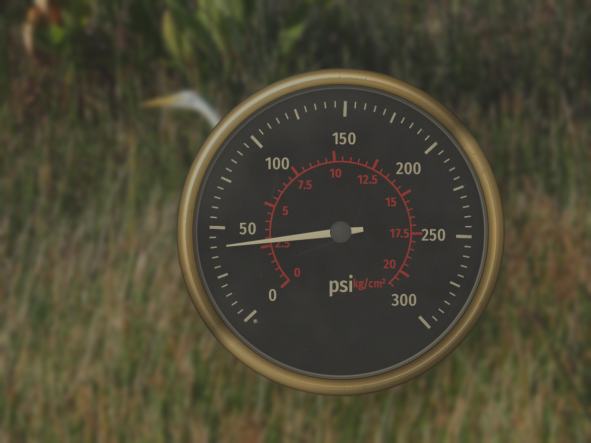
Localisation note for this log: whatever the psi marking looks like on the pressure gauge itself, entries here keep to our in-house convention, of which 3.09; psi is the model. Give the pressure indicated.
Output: 40; psi
